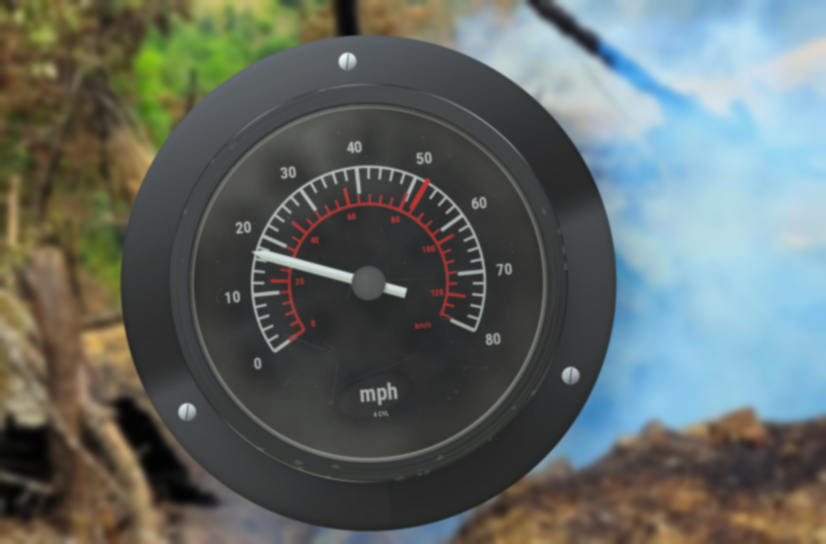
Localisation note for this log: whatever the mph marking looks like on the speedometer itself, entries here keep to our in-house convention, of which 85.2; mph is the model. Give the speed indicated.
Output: 17; mph
